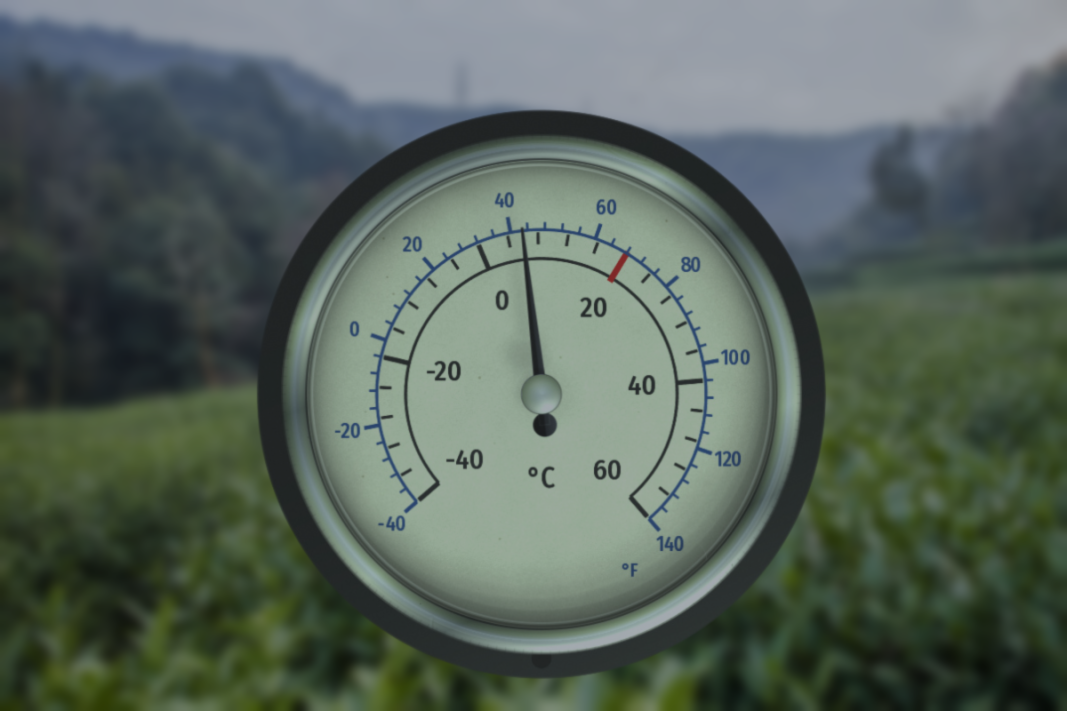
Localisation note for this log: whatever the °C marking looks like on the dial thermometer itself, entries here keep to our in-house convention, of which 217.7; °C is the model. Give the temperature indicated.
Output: 6; °C
